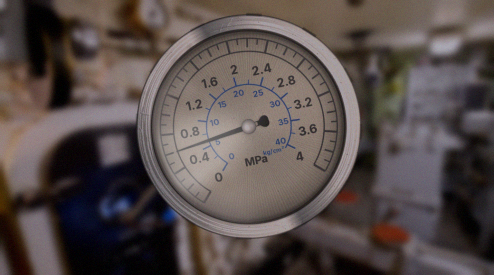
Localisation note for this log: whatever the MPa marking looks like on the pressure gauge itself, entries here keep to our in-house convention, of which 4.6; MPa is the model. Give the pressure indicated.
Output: 0.6; MPa
